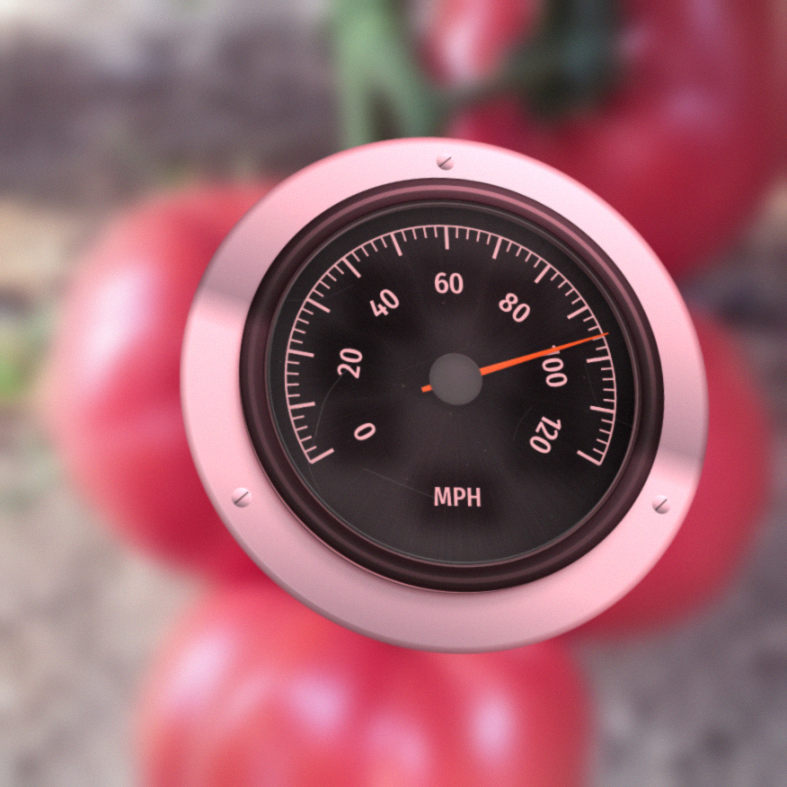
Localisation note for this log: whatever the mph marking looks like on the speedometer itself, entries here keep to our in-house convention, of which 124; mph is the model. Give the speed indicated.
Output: 96; mph
